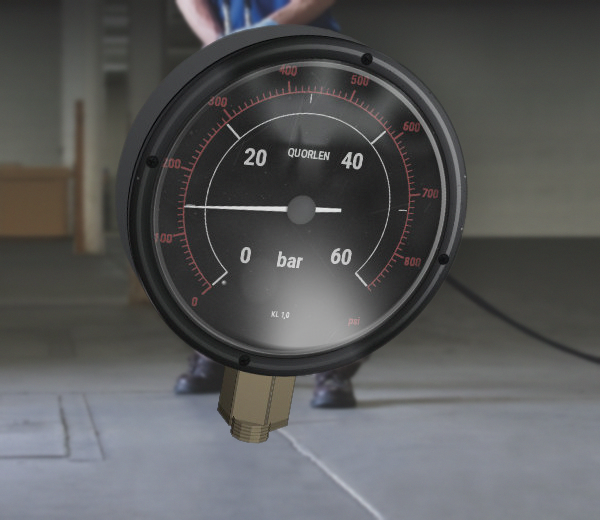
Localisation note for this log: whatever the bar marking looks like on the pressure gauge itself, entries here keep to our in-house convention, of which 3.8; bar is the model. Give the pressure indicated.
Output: 10; bar
